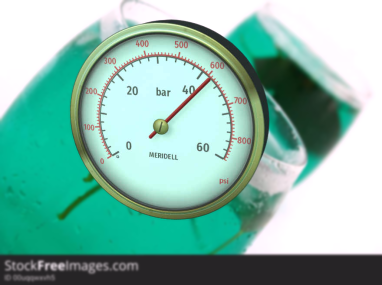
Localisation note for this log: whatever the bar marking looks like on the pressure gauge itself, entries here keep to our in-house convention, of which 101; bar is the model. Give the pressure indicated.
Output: 42; bar
